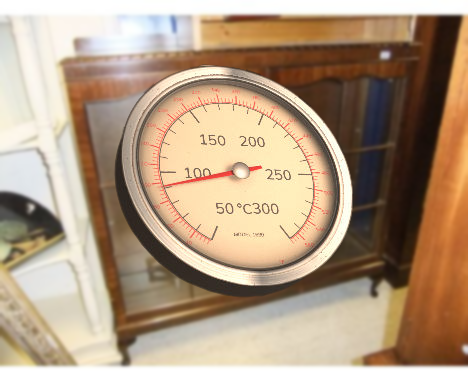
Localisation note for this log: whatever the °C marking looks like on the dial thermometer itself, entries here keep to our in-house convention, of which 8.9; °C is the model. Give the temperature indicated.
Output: 90; °C
